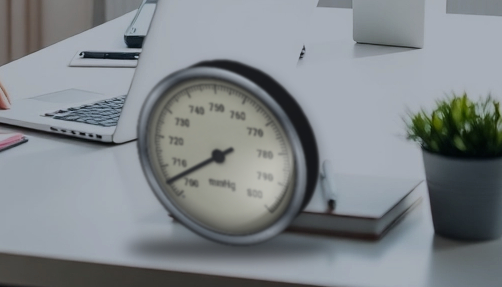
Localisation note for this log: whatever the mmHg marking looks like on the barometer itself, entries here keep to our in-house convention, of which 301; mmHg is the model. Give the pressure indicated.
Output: 705; mmHg
